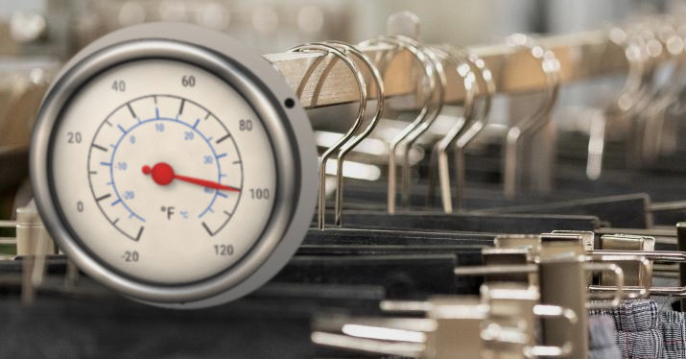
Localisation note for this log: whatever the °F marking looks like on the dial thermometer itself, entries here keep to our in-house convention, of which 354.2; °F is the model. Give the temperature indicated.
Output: 100; °F
